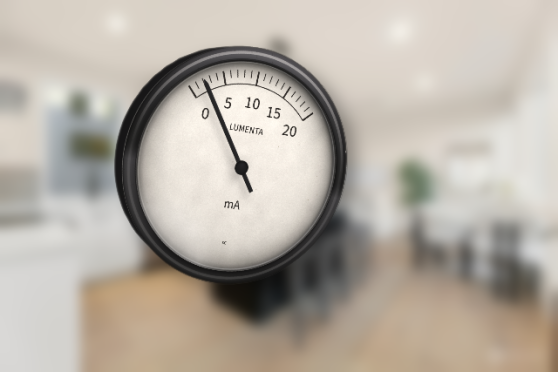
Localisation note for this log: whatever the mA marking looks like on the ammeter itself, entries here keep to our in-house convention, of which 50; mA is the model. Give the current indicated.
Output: 2; mA
